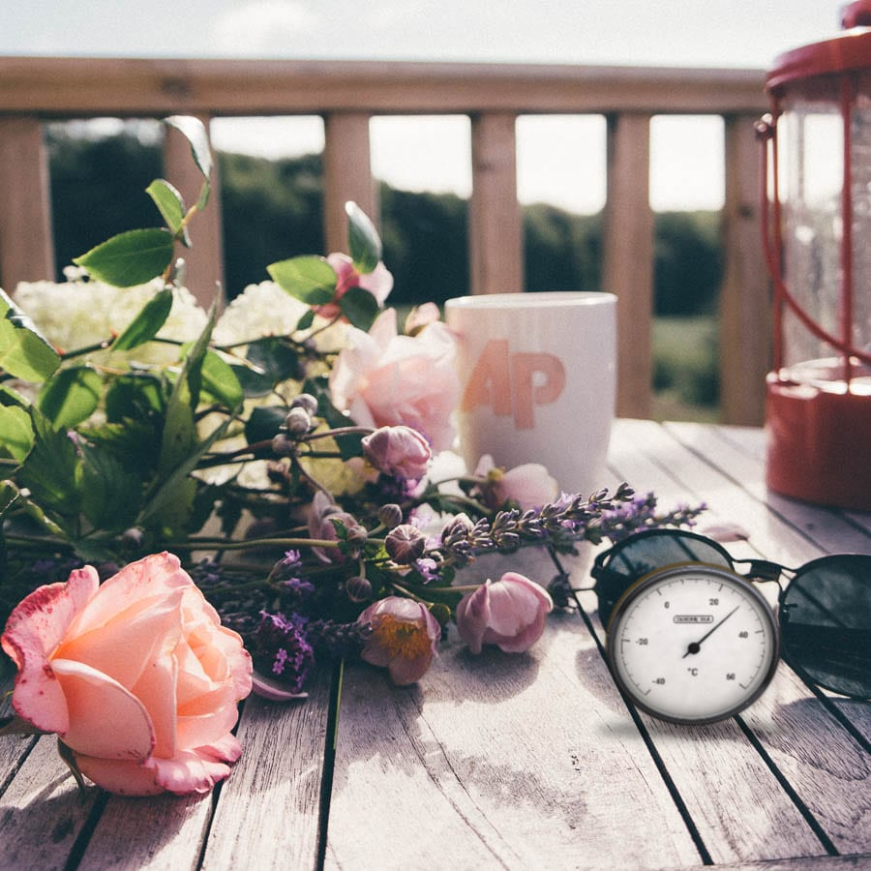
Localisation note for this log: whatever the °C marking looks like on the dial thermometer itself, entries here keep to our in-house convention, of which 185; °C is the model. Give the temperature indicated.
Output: 28; °C
